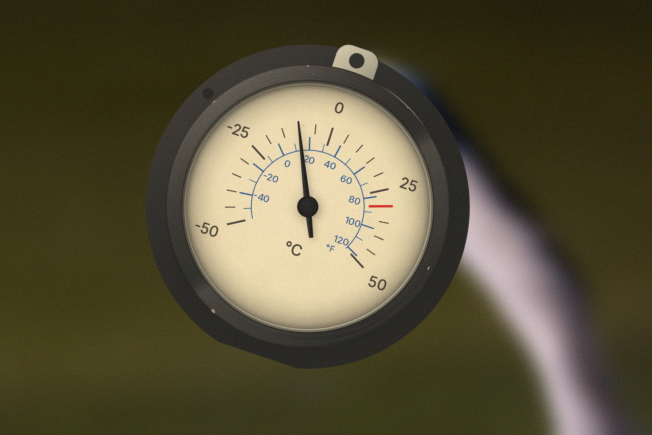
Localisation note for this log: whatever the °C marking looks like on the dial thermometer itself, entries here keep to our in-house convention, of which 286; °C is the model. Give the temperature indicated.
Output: -10; °C
